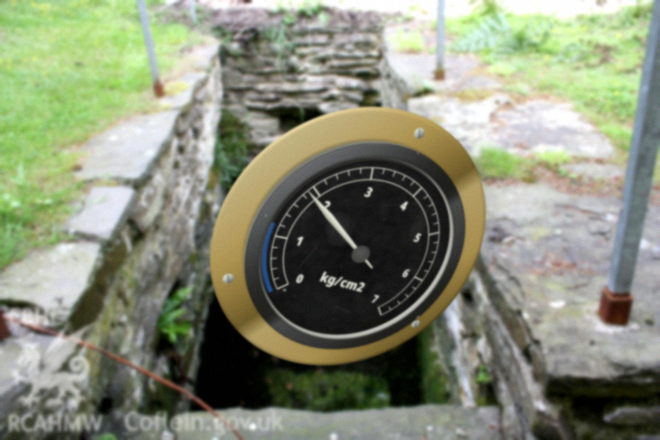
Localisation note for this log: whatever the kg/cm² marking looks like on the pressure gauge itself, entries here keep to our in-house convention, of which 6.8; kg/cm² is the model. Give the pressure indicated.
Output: 1.9; kg/cm²
